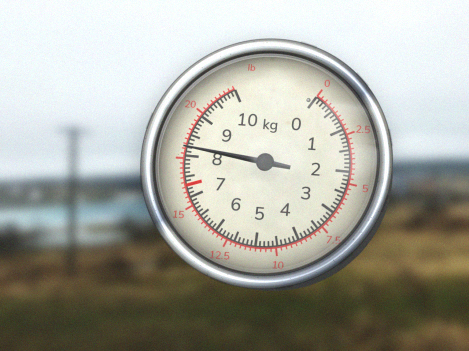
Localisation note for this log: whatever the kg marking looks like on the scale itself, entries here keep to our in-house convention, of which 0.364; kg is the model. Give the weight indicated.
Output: 8.2; kg
